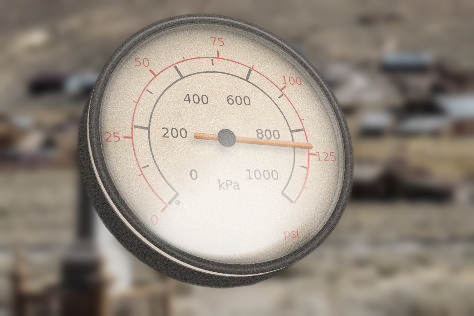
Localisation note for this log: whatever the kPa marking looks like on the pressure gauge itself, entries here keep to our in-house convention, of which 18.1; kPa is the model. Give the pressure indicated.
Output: 850; kPa
